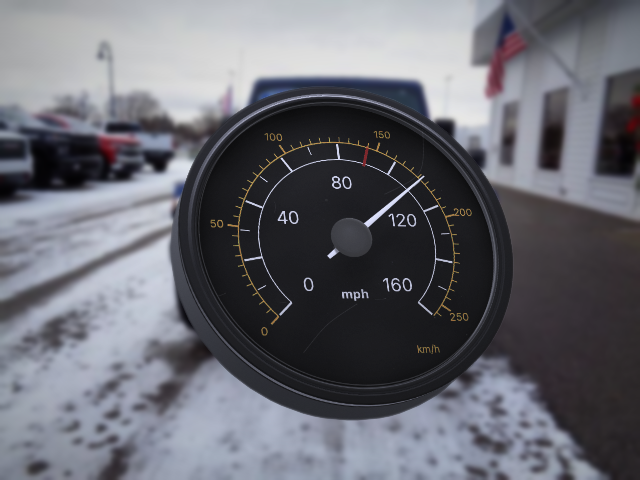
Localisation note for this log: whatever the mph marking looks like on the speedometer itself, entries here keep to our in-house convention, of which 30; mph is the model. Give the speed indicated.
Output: 110; mph
